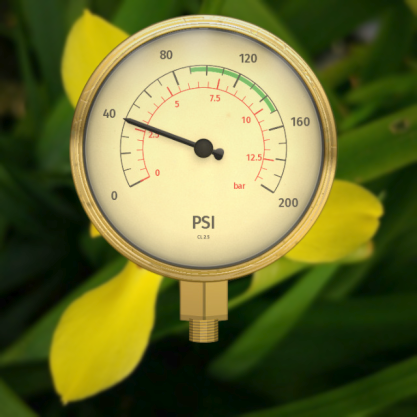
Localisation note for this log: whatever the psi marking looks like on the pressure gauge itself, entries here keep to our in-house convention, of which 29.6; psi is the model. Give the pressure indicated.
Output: 40; psi
